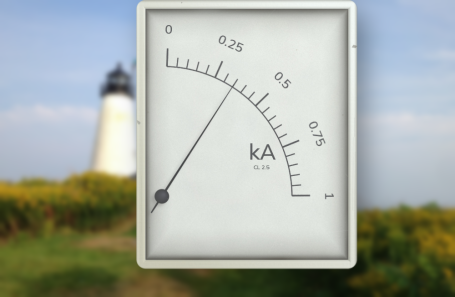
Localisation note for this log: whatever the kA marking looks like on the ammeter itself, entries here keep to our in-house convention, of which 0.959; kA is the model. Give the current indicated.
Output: 0.35; kA
